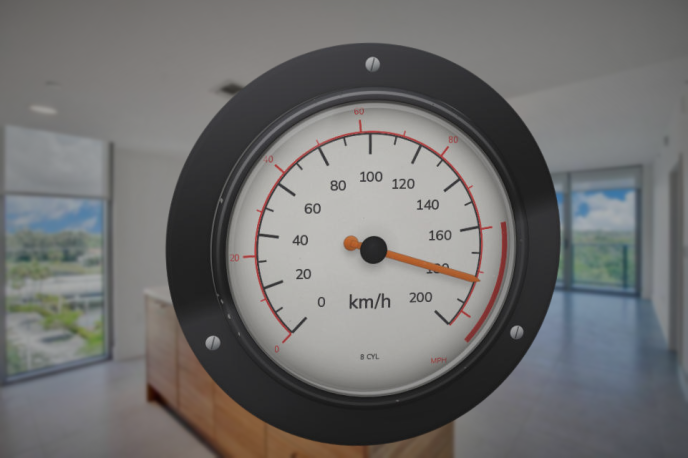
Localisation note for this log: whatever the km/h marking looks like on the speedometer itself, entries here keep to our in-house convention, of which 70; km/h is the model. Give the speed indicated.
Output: 180; km/h
